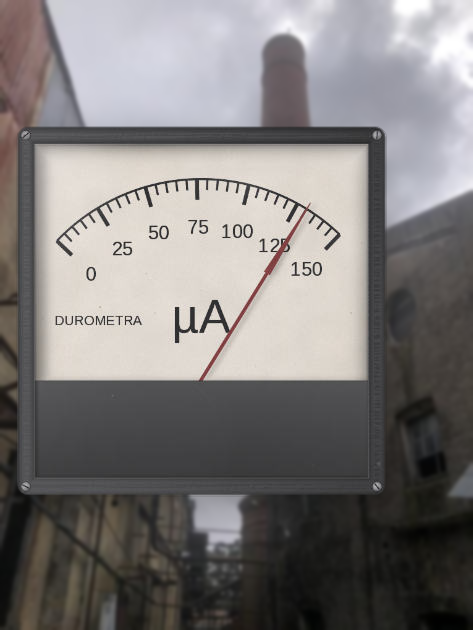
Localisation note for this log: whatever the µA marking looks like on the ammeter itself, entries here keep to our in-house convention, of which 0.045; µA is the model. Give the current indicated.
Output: 130; µA
